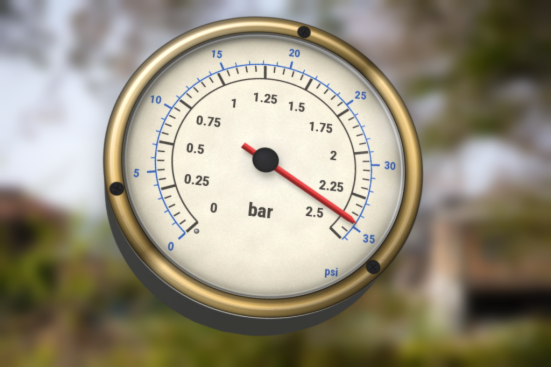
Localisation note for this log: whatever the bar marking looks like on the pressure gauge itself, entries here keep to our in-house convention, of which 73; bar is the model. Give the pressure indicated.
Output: 2.4; bar
